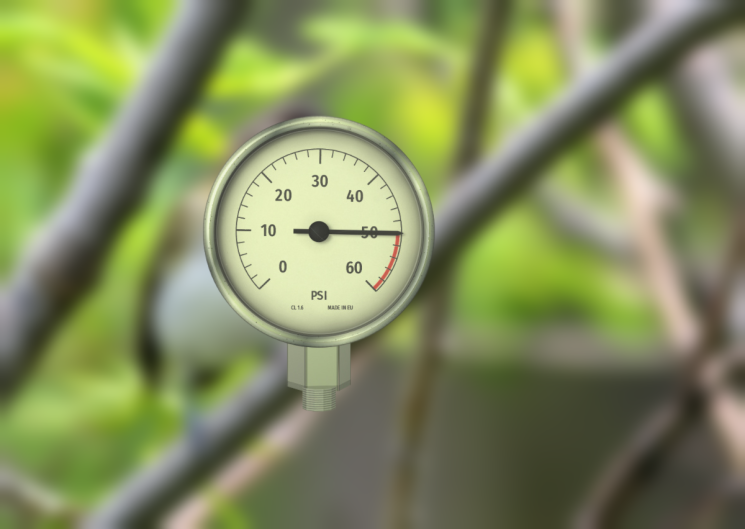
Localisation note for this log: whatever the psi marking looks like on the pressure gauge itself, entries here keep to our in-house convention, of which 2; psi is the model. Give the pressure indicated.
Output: 50; psi
